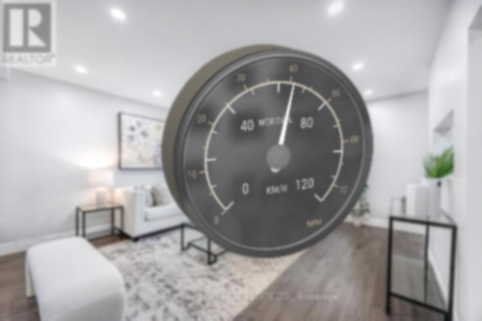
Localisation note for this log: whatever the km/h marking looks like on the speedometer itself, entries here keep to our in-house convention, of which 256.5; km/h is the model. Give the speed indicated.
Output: 65; km/h
